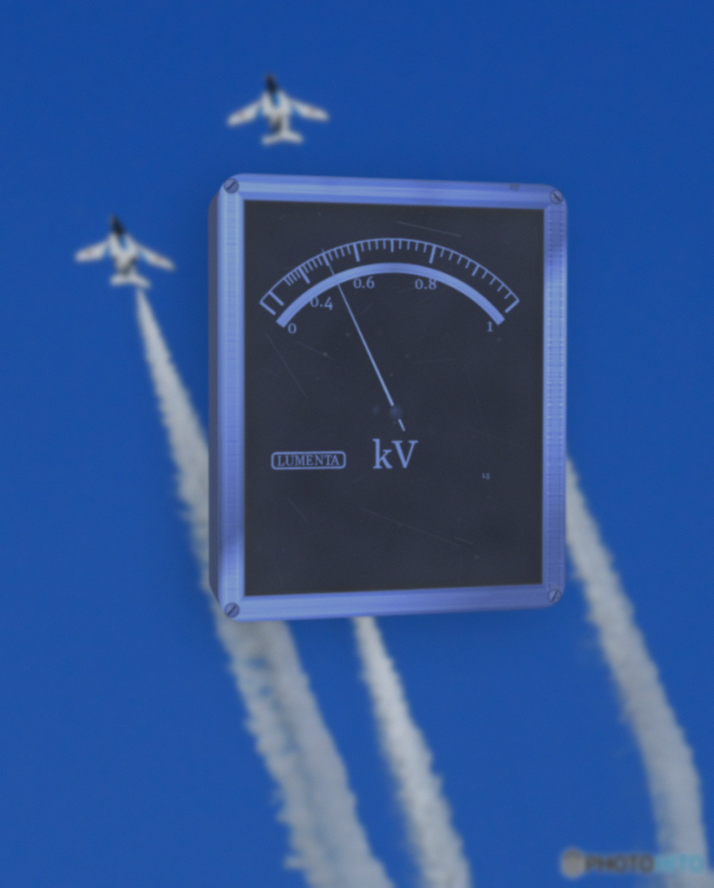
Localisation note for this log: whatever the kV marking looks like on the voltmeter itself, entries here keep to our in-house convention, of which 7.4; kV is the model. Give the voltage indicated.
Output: 0.5; kV
